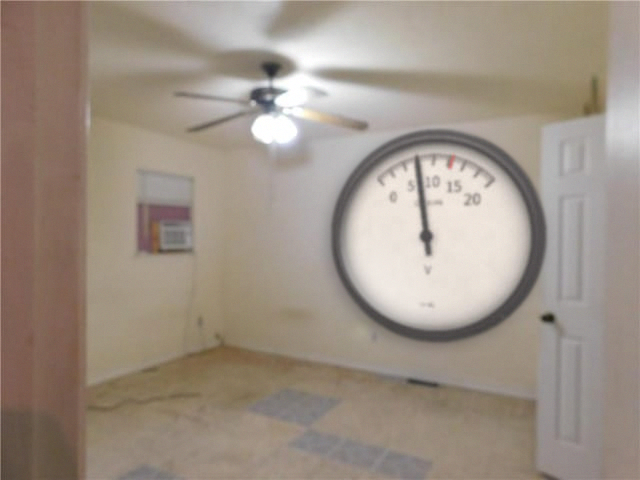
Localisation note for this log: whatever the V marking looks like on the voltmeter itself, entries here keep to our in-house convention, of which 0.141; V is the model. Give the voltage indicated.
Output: 7.5; V
